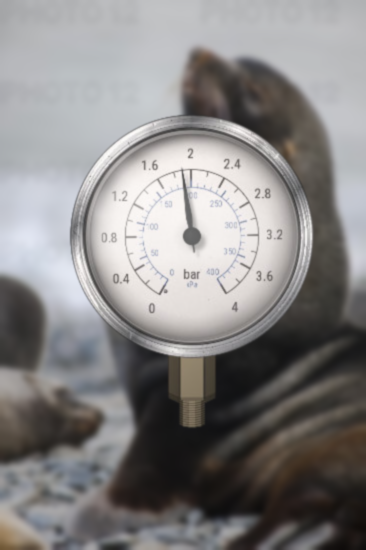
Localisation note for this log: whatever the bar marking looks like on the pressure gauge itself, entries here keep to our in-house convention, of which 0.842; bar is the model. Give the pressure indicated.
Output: 1.9; bar
